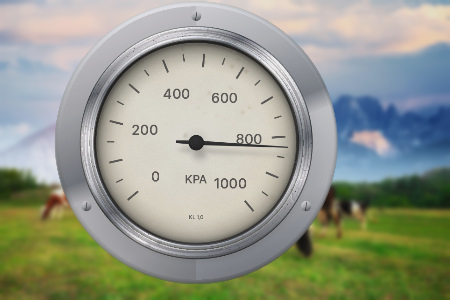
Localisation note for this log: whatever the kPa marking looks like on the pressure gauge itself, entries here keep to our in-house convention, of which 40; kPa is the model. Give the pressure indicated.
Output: 825; kPa
